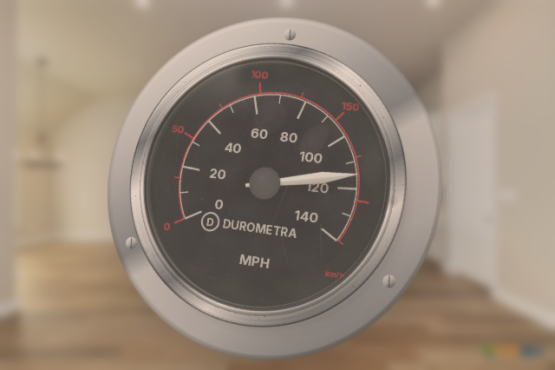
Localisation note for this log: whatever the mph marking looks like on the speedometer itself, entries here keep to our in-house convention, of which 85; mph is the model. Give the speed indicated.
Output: 115; mph
